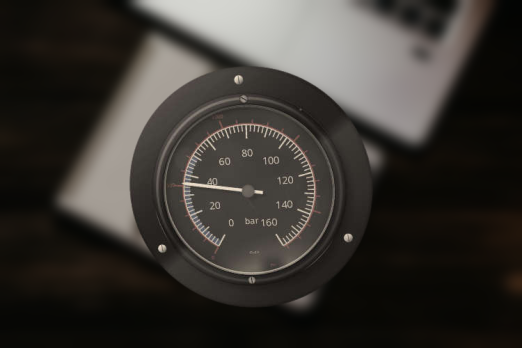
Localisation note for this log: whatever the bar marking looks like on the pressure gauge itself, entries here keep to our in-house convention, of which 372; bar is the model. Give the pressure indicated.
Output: 36; bar
